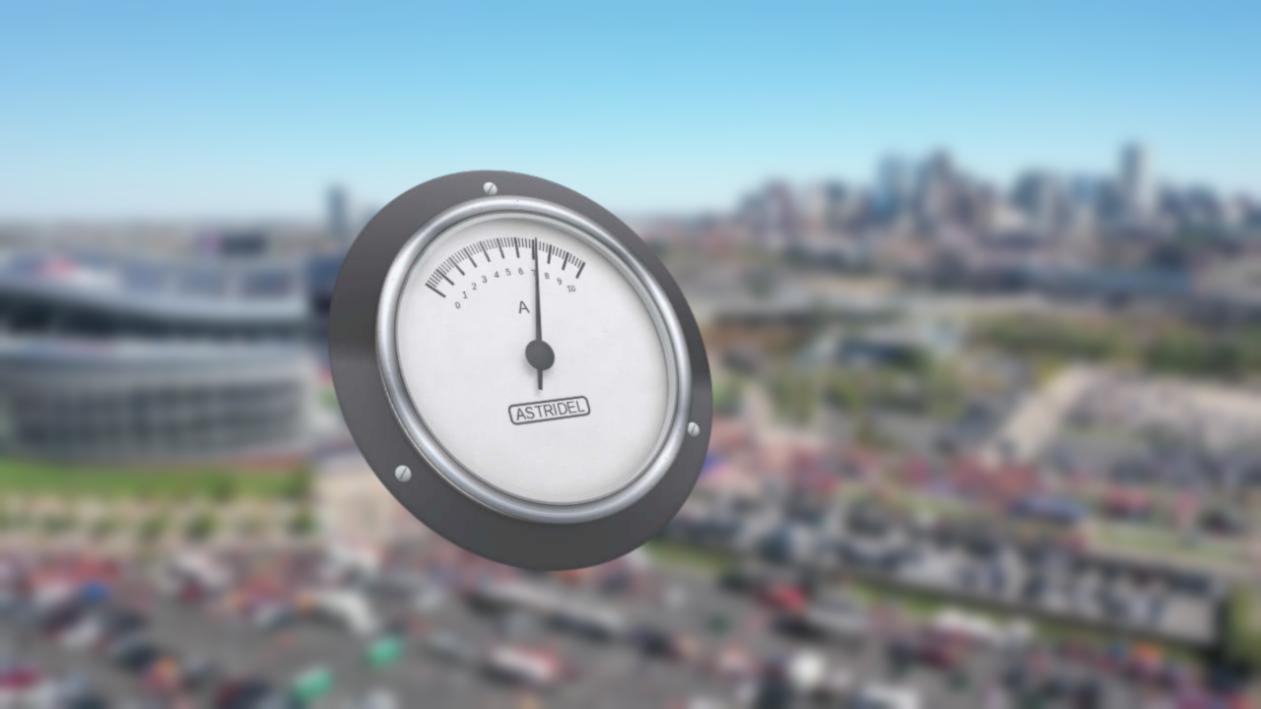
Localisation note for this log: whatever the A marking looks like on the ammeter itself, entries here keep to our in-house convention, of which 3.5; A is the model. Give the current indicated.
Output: 7; A
